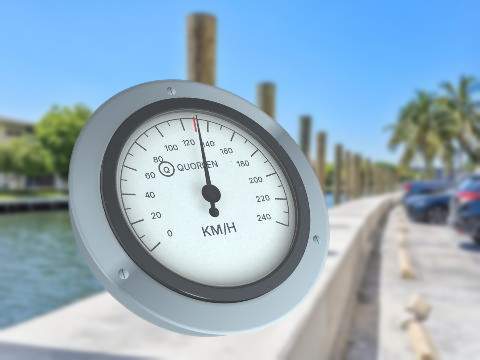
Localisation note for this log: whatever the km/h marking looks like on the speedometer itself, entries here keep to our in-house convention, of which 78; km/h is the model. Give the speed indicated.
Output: 130; km/h
